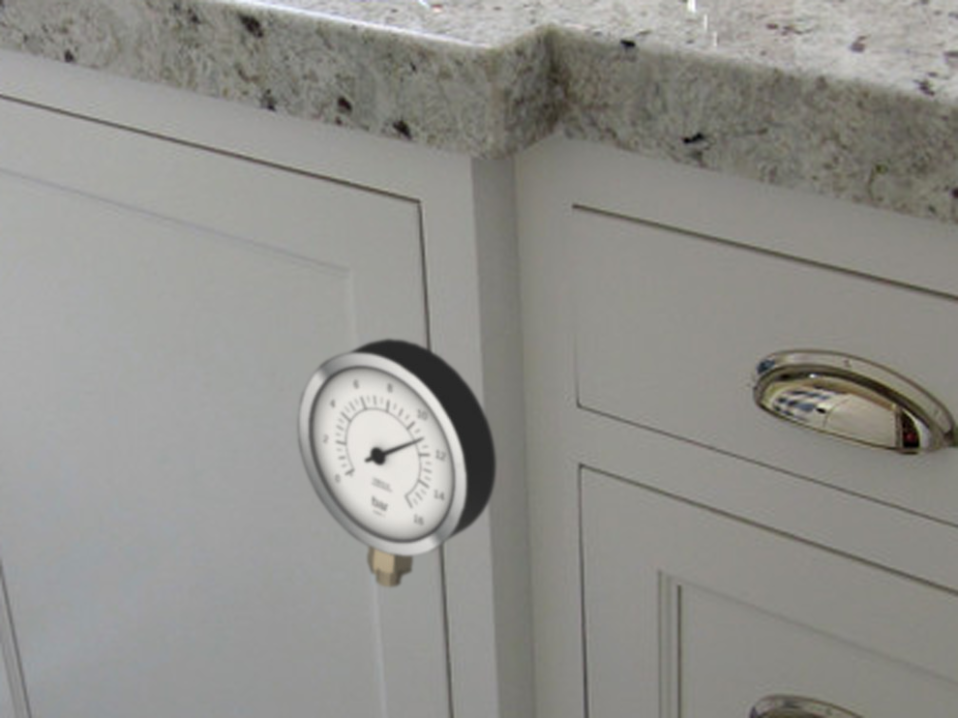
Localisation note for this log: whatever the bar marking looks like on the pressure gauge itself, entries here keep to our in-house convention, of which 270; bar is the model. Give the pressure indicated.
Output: 11; bar
